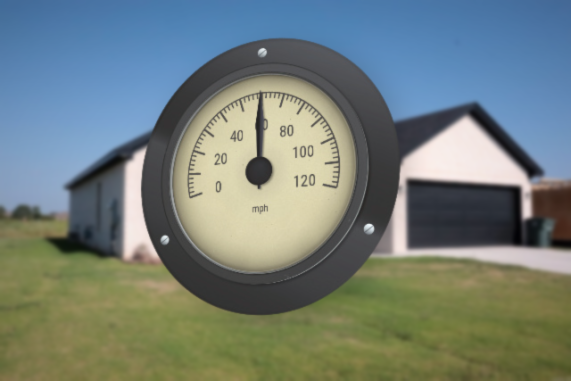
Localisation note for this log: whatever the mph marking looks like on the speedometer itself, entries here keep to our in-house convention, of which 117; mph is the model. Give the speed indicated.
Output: 60; mph
